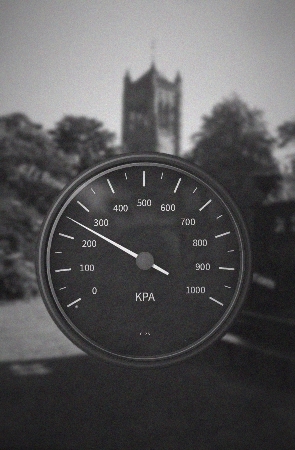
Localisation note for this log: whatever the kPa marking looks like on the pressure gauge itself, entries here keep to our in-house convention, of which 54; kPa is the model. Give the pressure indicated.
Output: 250; kPa
